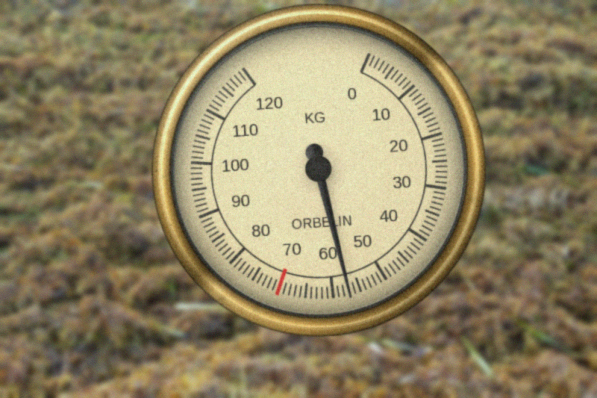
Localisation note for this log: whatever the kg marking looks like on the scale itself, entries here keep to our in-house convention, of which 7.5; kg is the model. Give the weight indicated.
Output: 57; kg
